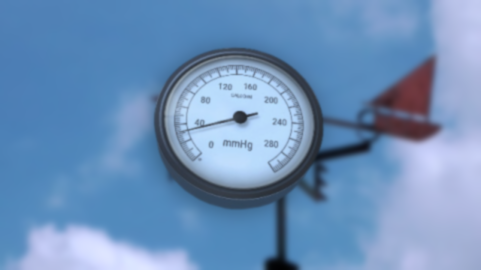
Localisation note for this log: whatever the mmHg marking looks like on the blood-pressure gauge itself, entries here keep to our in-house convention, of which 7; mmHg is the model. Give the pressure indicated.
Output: 30; mmHg
